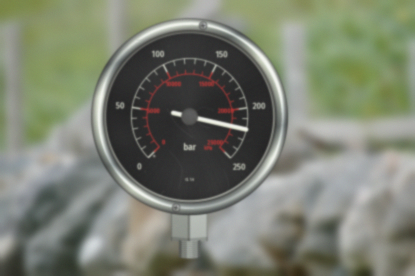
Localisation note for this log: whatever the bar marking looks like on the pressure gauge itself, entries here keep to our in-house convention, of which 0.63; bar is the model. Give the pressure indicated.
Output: 220; bar
